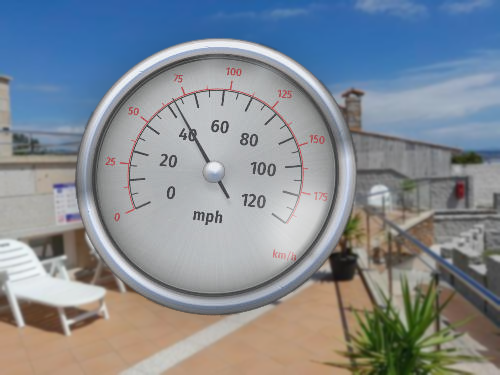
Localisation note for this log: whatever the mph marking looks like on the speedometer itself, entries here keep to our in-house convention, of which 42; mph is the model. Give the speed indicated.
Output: 42.5; mph
